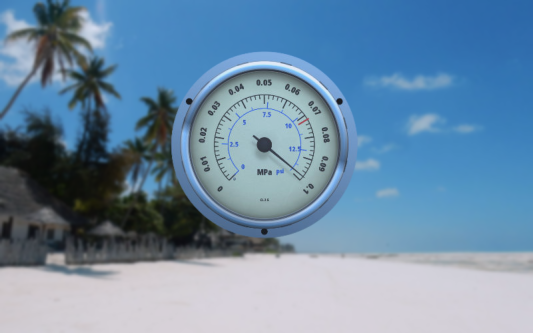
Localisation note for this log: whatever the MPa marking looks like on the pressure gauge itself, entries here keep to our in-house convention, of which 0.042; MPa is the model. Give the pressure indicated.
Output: 0.098; MPa
